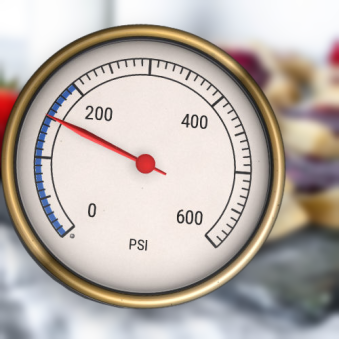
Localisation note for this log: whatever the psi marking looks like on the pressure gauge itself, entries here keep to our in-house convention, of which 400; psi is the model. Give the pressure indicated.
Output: 150; psi
